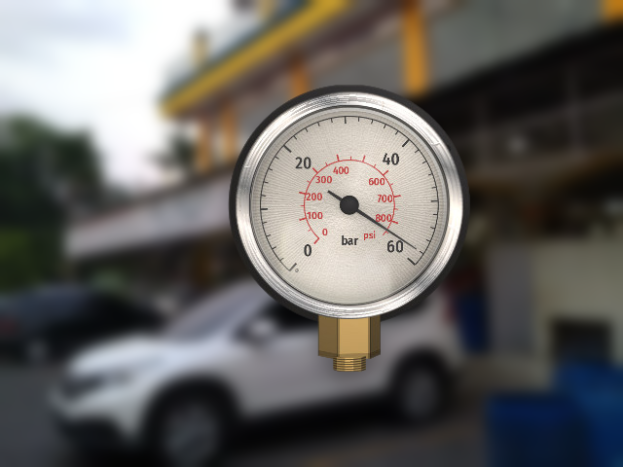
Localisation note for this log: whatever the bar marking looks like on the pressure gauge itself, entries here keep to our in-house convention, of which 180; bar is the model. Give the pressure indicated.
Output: 58; bar
